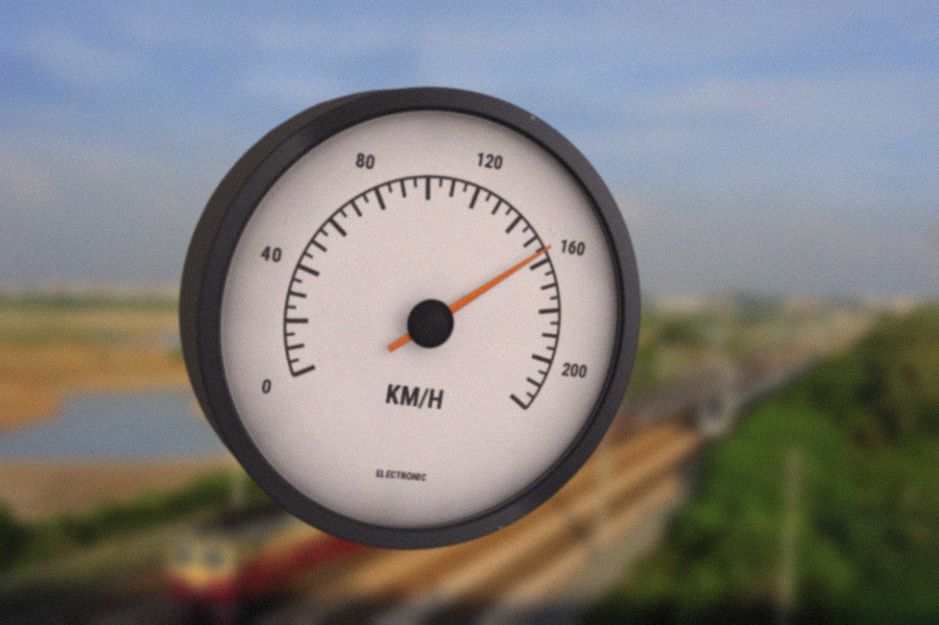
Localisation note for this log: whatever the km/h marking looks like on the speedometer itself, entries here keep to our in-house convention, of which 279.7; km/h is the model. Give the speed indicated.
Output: 155; km/h
